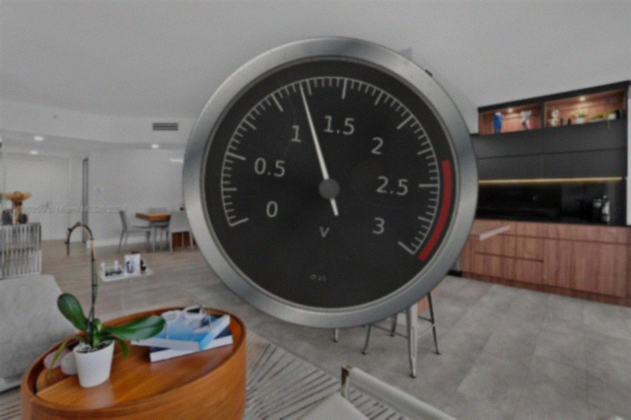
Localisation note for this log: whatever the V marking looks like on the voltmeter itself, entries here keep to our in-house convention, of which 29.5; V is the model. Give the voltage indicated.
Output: 1.2; V
